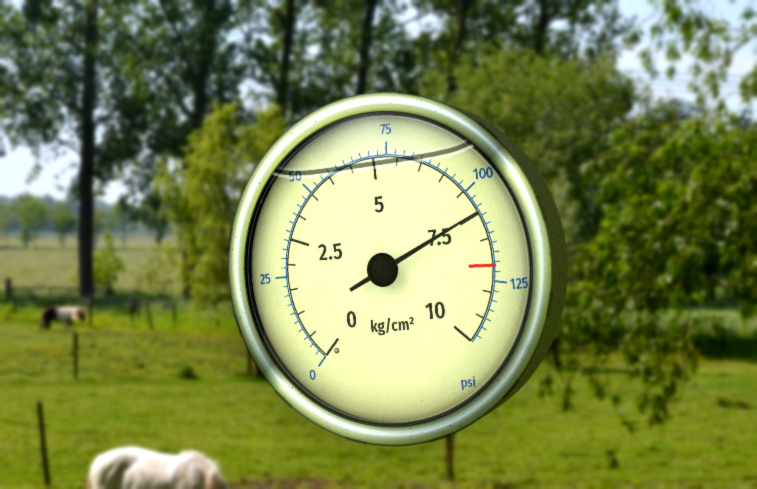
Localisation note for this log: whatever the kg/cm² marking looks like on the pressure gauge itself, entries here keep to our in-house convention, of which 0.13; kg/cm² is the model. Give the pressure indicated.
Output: 7.5; kg/cm²
